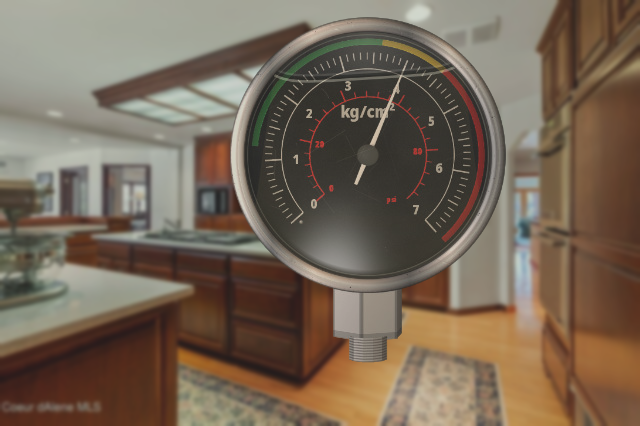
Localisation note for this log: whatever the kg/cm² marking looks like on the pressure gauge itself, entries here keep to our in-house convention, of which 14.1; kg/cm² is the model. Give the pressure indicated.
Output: 4; kg/cm²
